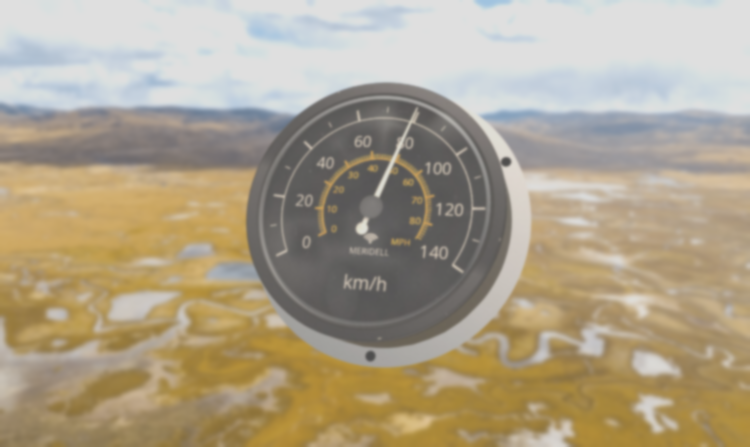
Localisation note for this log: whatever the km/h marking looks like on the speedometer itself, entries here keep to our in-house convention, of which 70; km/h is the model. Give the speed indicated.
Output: 80; km/h
